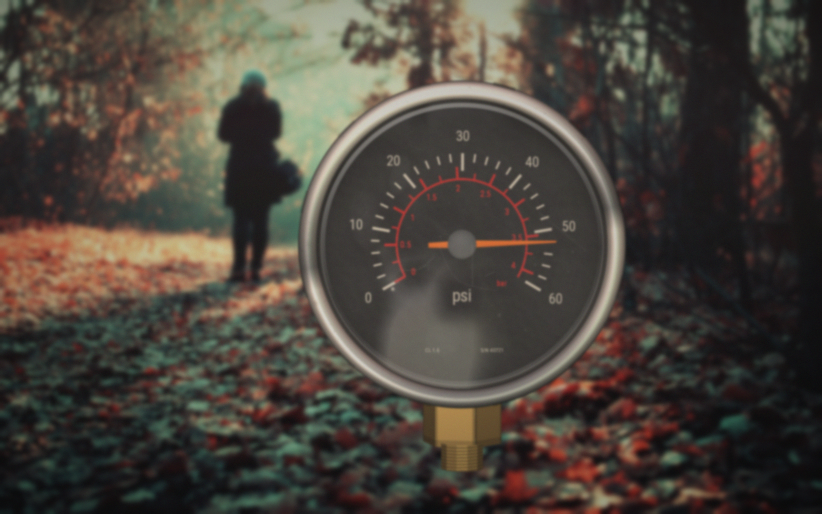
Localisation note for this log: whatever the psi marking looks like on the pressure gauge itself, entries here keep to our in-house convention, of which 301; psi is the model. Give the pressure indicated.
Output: 52; psi
